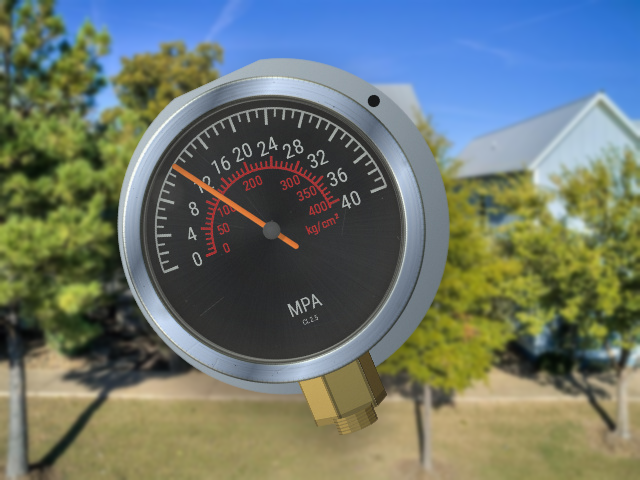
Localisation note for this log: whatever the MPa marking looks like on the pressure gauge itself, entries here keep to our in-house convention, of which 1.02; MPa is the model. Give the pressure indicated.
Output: 12; MPa
